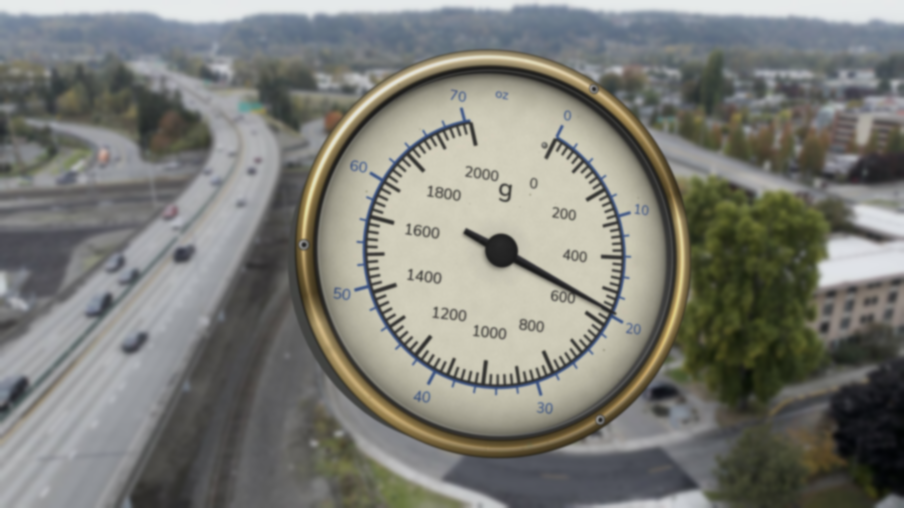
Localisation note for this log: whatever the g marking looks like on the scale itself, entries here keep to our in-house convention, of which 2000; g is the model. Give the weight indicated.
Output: 560; g
